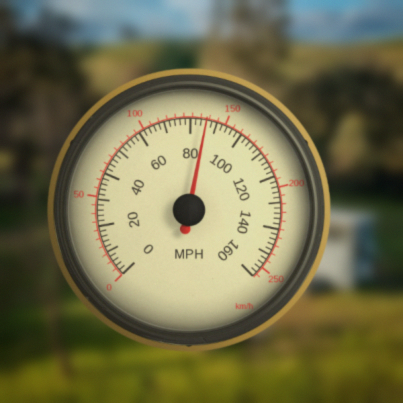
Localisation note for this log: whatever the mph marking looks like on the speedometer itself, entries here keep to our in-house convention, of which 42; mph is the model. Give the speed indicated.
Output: 86; mph
